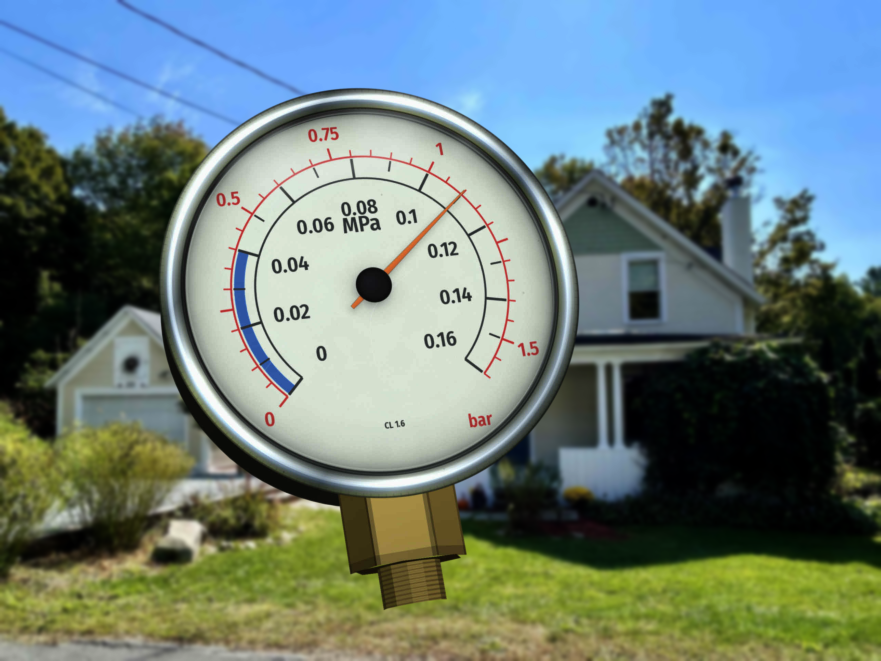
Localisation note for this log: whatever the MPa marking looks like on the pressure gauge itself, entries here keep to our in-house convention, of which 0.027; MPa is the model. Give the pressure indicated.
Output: 0.11; MPa
